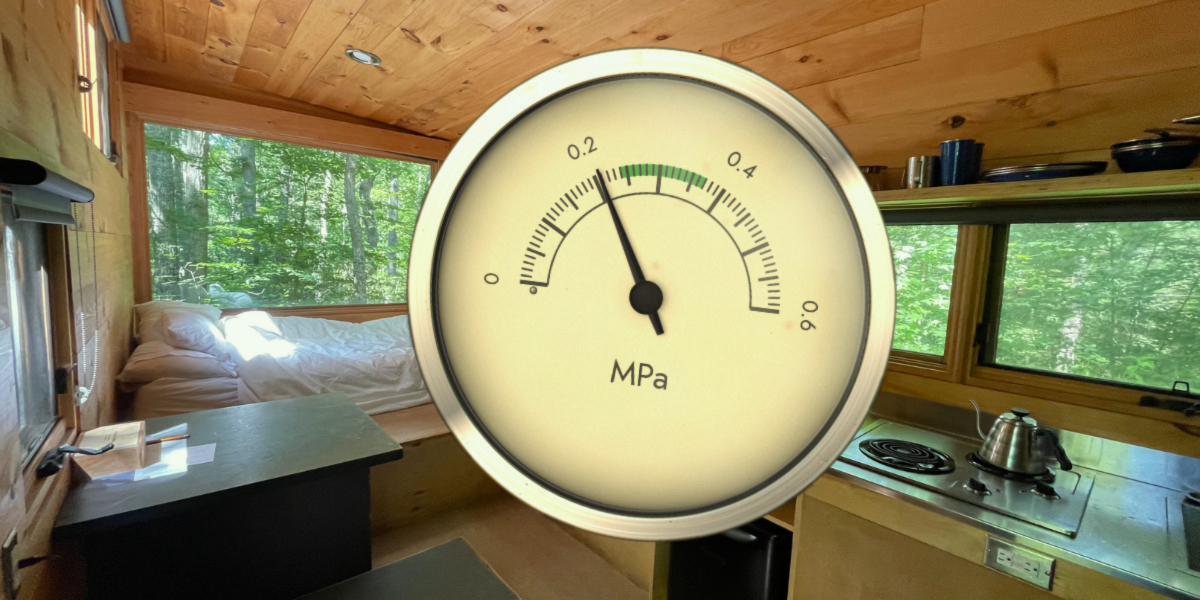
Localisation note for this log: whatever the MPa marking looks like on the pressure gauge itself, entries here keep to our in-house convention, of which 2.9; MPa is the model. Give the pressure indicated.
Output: 0.21; MPa
